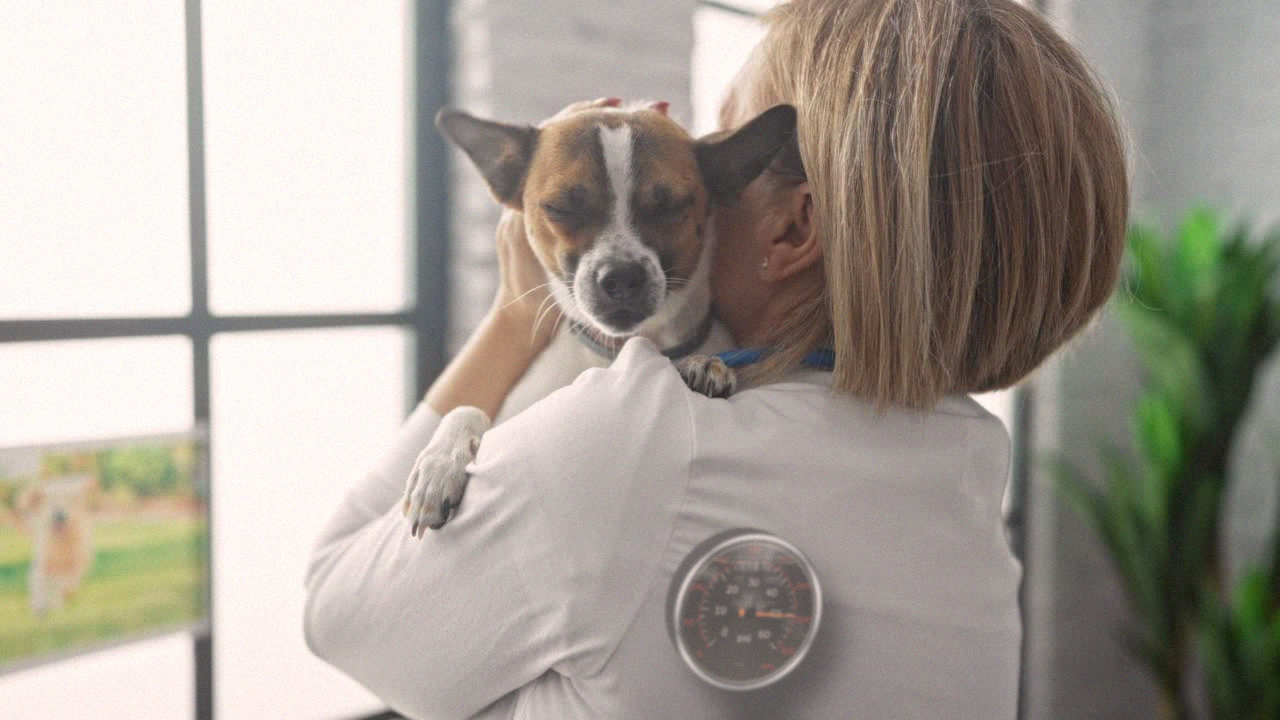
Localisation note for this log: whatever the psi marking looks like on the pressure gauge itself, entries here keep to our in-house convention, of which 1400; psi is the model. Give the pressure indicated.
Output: 50; psi
